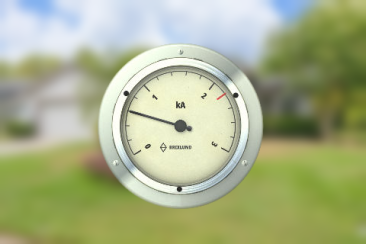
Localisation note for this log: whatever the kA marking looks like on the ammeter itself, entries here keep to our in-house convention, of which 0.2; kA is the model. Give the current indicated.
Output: 0.6; kA
